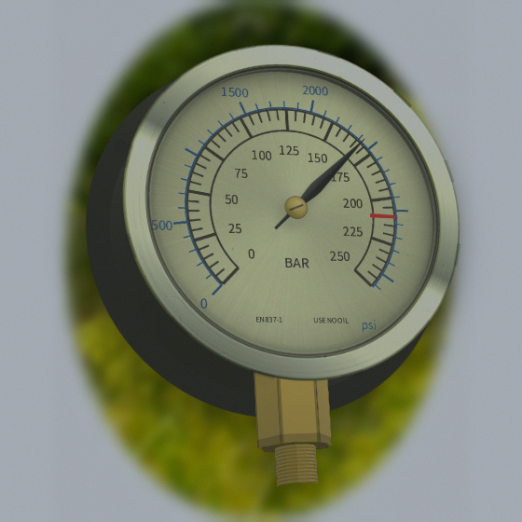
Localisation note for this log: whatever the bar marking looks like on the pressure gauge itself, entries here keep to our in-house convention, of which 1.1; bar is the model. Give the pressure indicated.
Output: 167.5; bar
